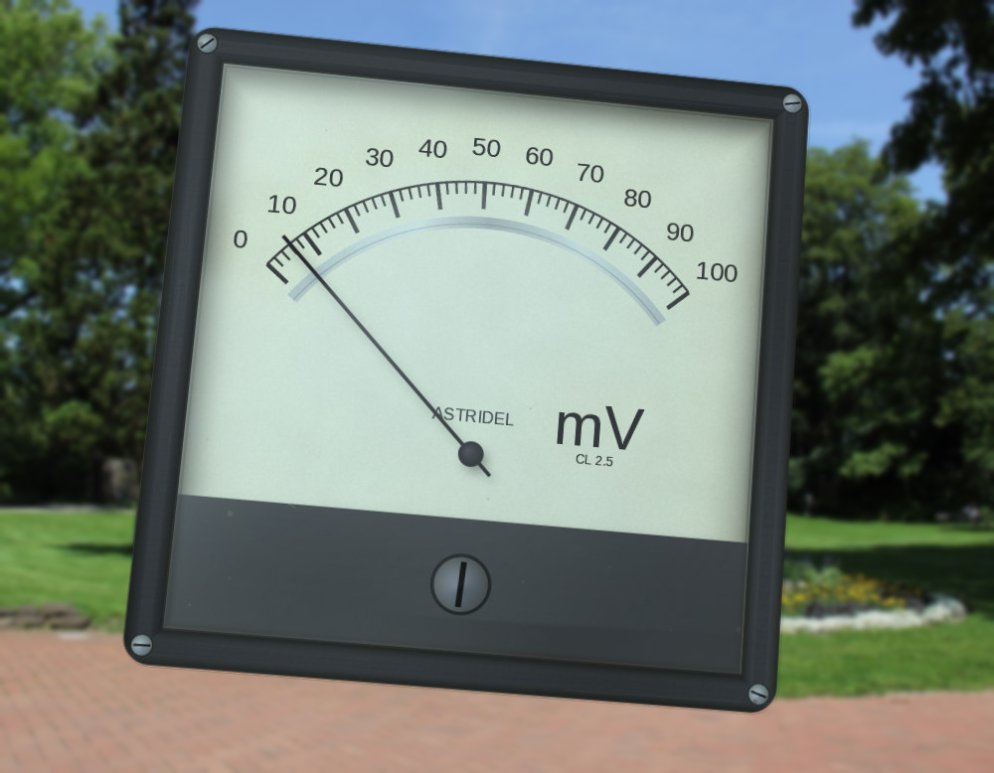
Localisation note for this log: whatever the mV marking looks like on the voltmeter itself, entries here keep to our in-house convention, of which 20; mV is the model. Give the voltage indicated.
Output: 6; mV
